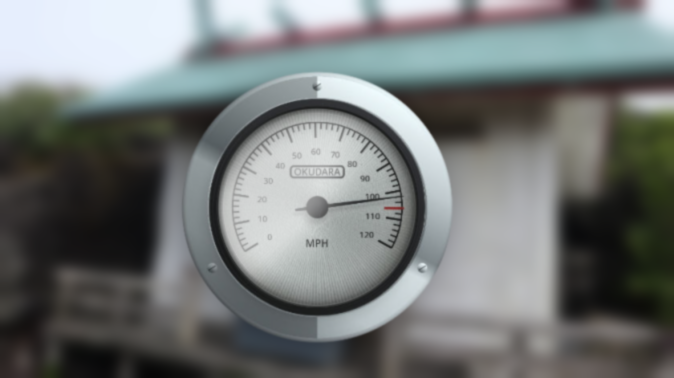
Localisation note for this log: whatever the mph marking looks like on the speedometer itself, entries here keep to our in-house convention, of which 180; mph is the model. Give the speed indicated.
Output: 102; mph
